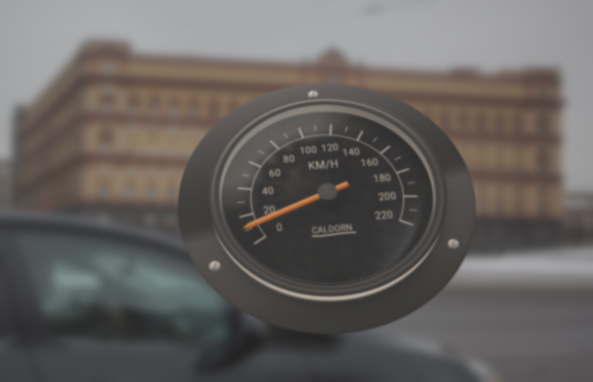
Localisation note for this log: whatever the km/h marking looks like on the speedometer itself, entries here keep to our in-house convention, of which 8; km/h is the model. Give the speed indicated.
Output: 10; km/h
